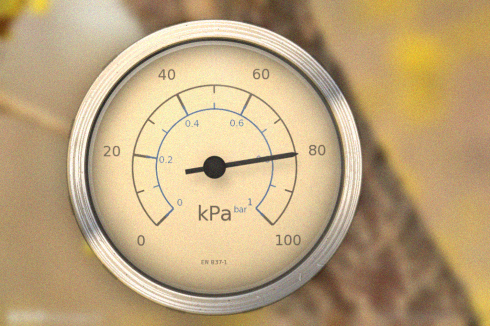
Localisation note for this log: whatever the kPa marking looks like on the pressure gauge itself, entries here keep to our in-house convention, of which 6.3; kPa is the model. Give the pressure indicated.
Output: 80; kPa
